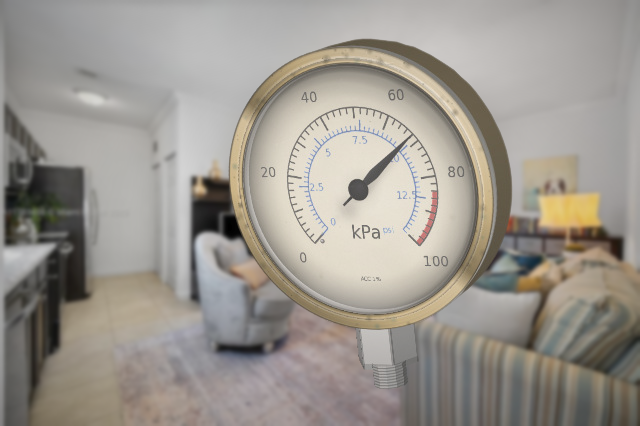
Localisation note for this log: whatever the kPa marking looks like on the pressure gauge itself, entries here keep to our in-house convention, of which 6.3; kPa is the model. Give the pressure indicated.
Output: 68; kPa
